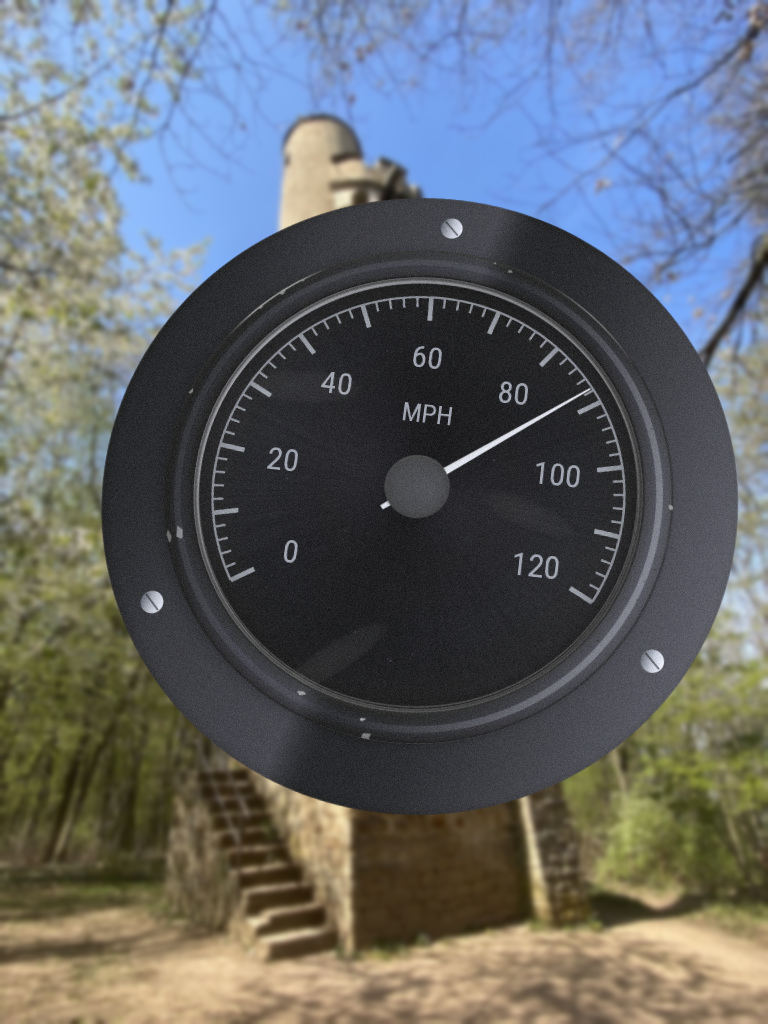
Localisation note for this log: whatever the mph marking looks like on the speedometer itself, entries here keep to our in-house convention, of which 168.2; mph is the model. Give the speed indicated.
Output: 88; mph
